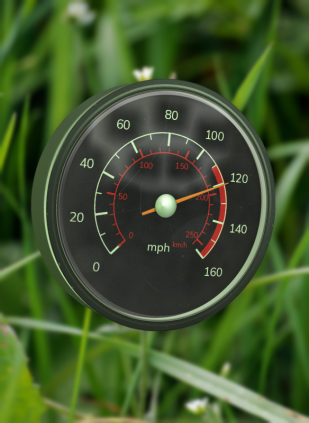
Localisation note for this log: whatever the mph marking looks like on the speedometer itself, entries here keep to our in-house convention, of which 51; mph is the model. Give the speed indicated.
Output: 120; mph
